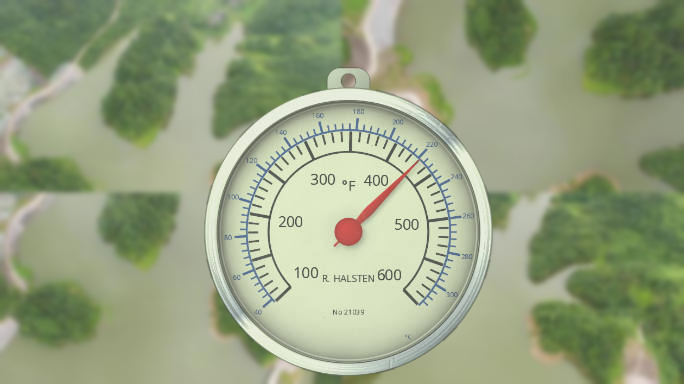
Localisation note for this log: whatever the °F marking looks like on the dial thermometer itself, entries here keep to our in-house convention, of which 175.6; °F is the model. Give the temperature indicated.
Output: 430; °F
